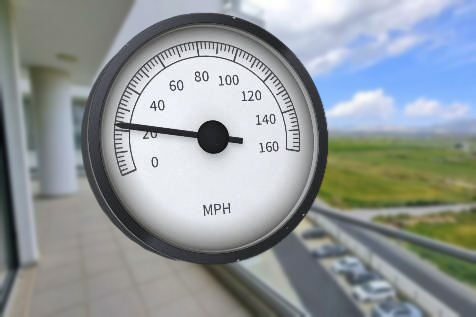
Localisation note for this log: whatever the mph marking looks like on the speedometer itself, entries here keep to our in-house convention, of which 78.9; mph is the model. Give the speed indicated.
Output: 22; mph
